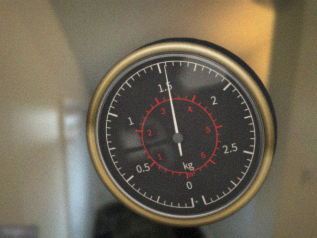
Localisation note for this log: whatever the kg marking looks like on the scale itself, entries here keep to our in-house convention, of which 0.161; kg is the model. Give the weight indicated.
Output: 1.55; kg
